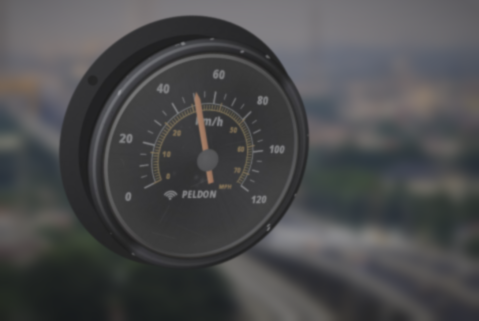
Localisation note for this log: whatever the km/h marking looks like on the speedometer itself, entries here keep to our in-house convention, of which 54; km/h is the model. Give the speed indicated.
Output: 50; km/h
